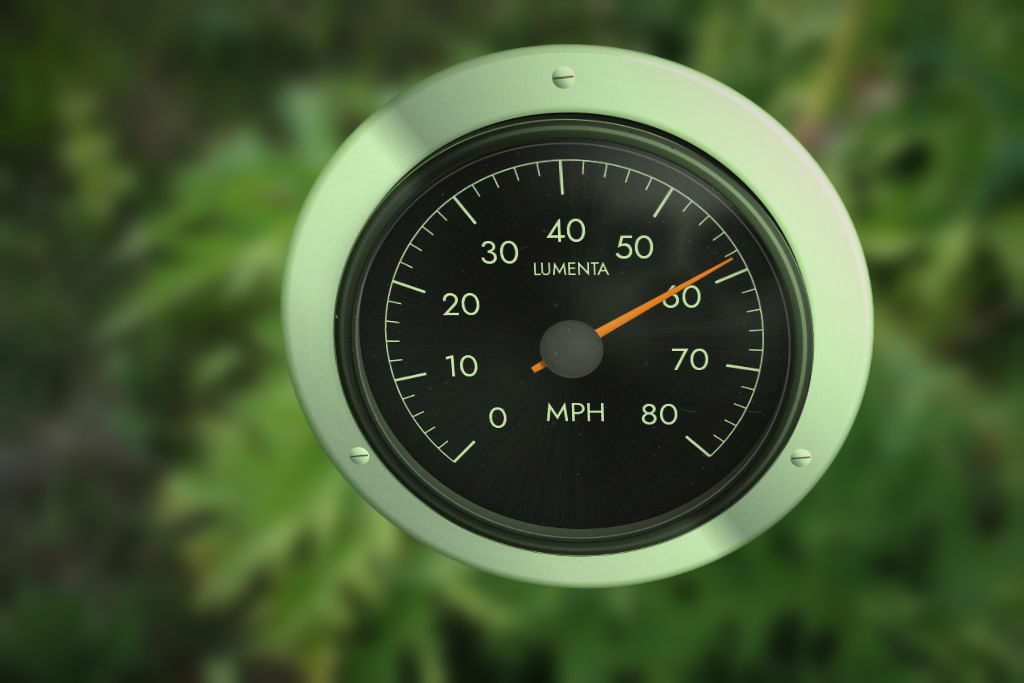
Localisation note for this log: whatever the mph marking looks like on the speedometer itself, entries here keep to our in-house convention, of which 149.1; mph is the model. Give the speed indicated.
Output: 58; mph
